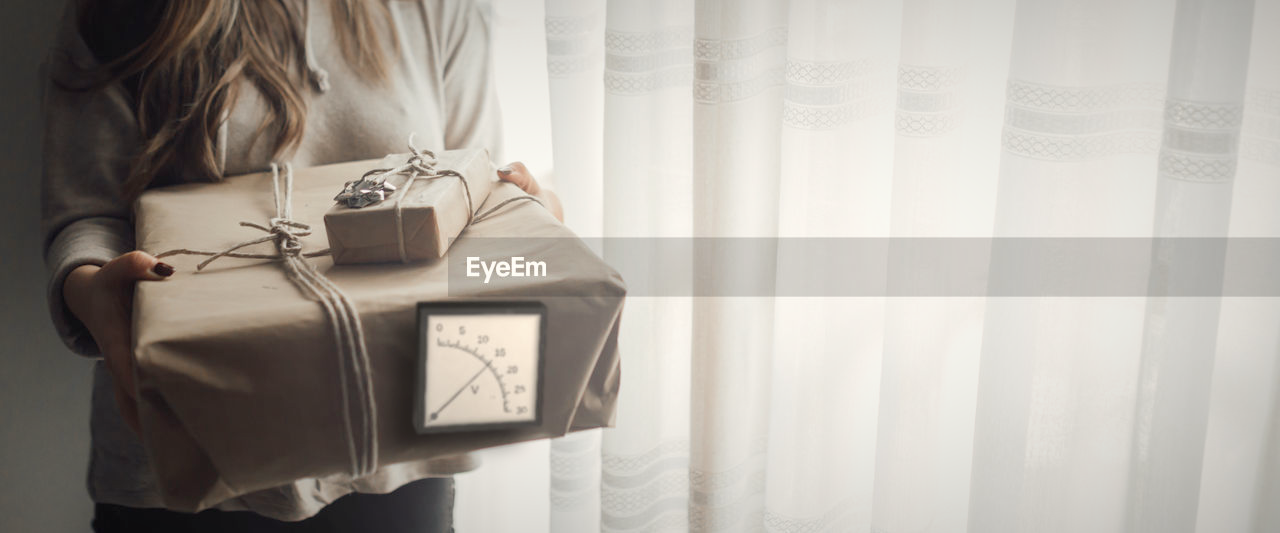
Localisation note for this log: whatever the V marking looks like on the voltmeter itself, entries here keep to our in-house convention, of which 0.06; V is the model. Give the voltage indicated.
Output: 15; V
